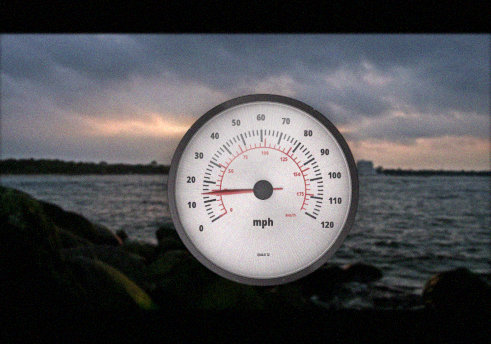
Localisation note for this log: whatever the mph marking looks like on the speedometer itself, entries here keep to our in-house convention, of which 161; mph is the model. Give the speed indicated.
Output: 14; mph
